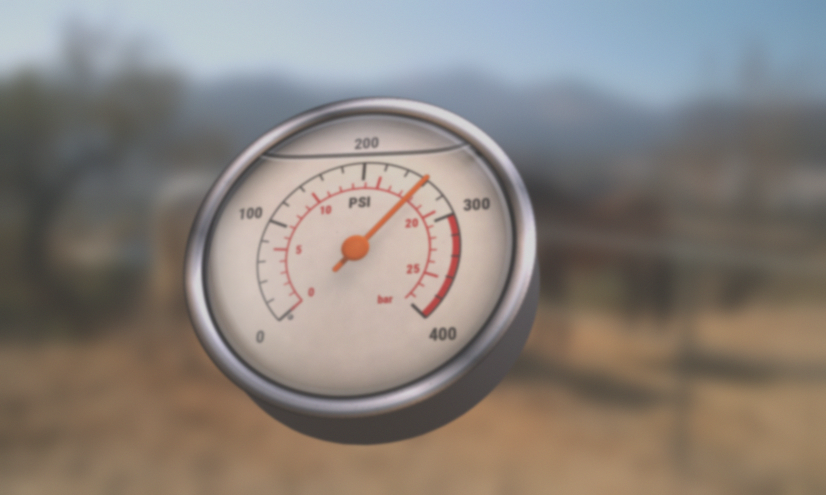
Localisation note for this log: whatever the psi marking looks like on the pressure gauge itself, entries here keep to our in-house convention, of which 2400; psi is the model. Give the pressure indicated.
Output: 260; psi
